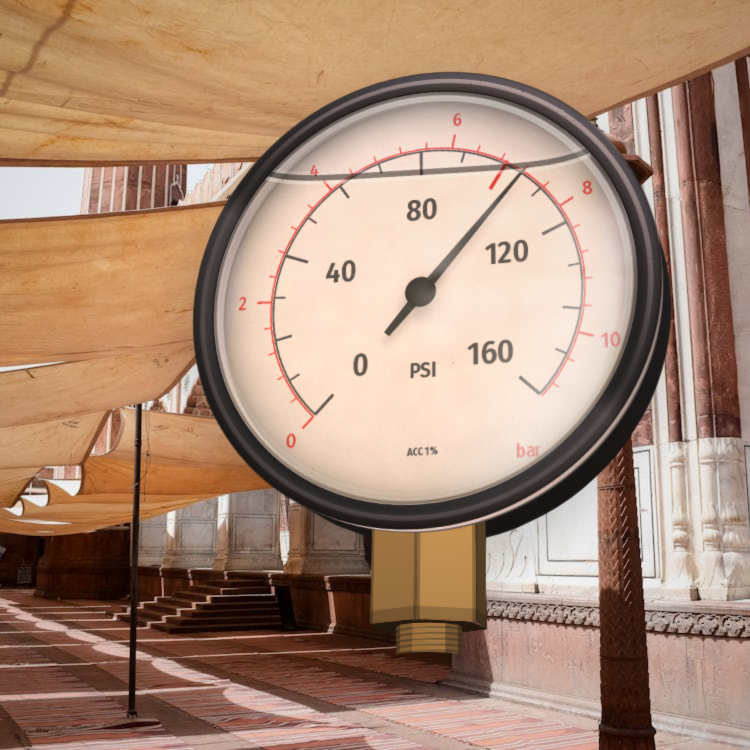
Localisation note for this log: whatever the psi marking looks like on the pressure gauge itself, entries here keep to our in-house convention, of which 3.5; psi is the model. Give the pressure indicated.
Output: 105; psi
